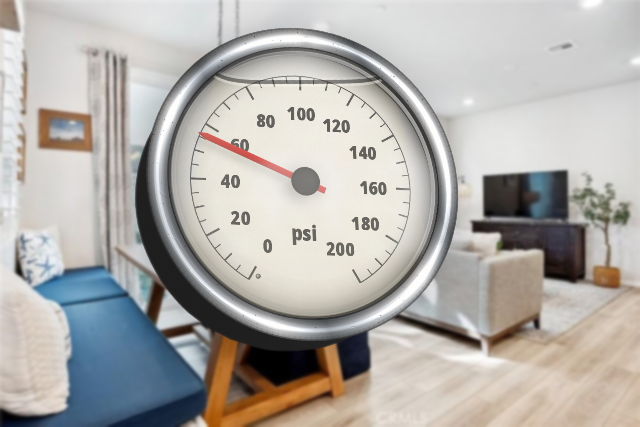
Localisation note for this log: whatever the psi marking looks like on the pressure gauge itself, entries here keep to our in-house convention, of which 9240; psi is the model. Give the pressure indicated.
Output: 55; psi
